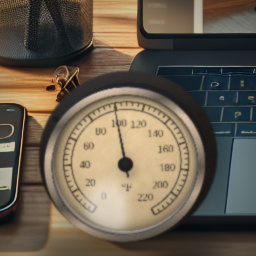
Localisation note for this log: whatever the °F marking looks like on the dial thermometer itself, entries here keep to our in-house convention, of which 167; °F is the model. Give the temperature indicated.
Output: 100; °F
